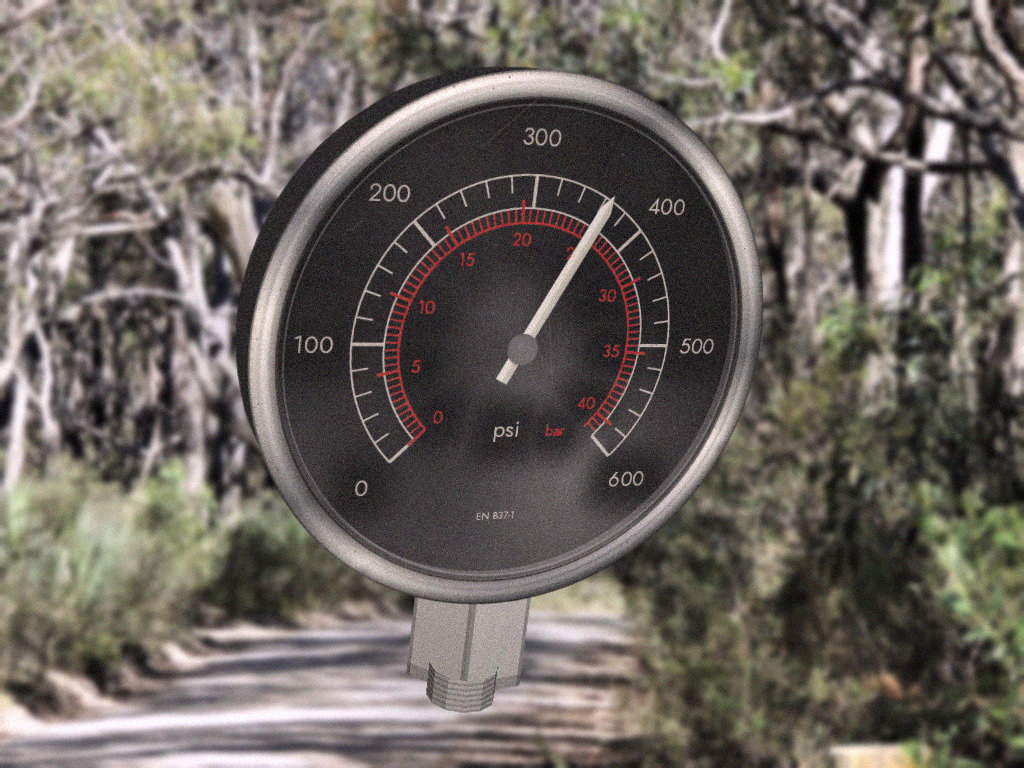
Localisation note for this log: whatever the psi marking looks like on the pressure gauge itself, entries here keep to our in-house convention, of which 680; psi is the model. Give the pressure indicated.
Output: 360; psi
